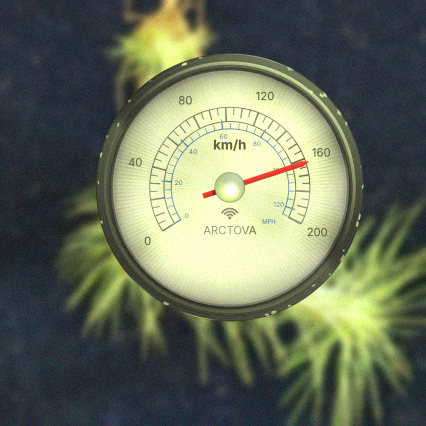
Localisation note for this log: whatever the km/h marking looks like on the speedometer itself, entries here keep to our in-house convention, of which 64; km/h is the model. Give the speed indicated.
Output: 162.5; km/h
